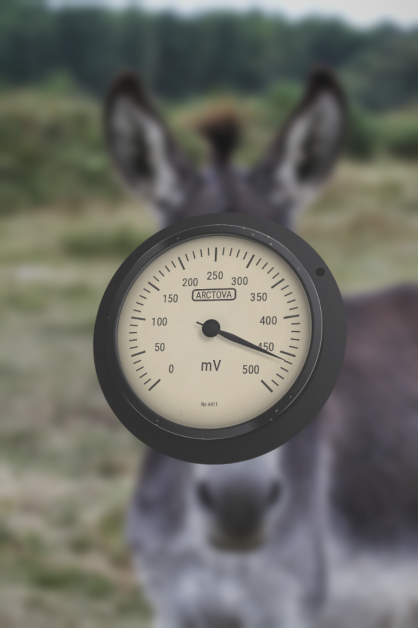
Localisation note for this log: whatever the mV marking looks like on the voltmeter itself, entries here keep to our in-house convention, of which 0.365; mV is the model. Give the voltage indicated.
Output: 460; mV
